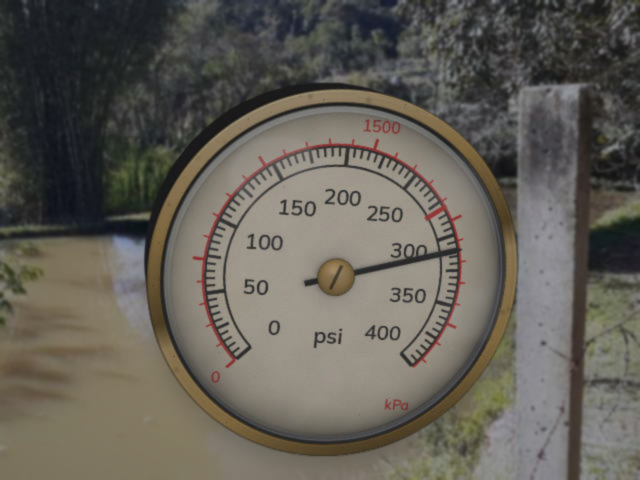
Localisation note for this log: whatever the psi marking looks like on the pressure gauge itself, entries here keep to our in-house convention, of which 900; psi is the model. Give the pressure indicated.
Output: 310; psi
